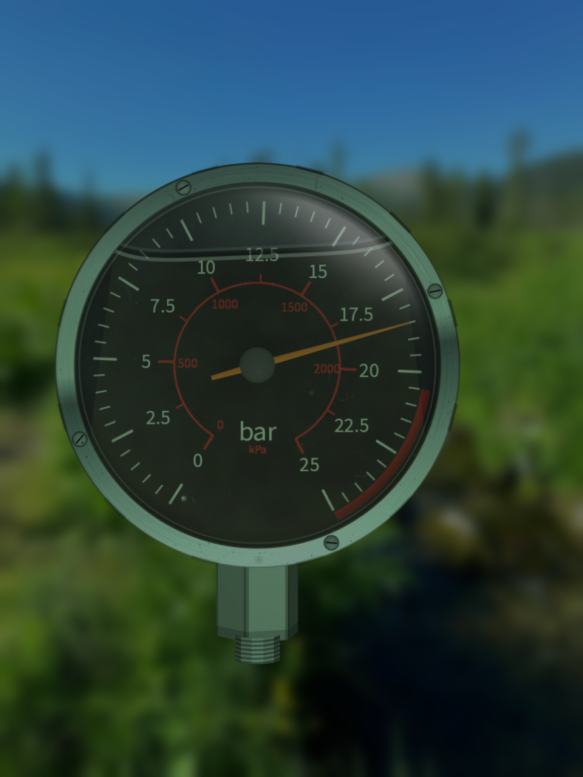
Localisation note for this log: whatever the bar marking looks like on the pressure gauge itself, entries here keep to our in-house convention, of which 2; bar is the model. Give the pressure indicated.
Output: 18.5; bar
